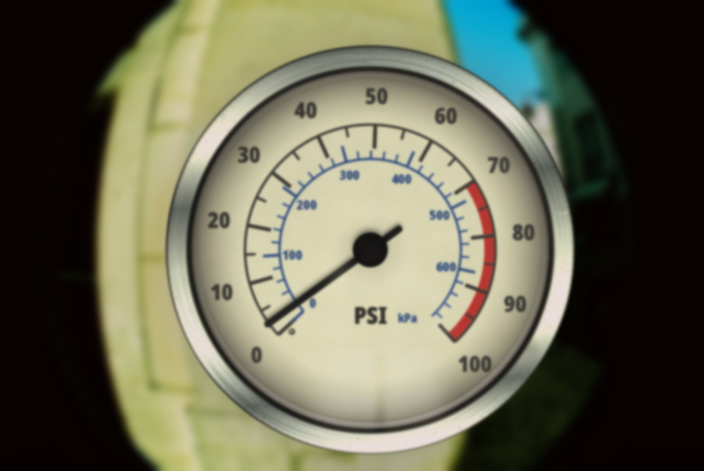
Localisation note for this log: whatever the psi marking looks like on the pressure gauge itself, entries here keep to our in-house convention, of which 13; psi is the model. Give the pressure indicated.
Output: 2.5; psi
